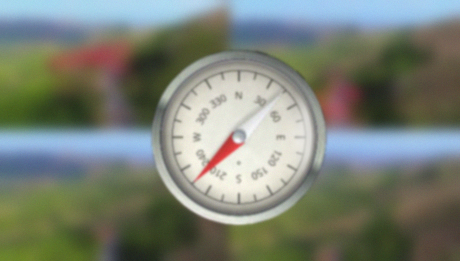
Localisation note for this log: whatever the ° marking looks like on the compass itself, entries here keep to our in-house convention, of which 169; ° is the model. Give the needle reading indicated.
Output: 225; °
